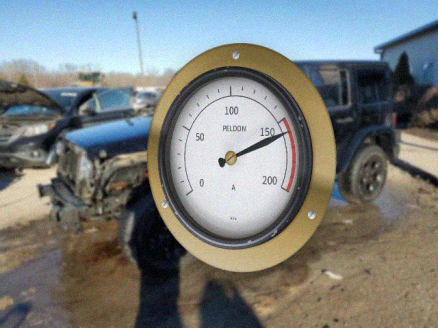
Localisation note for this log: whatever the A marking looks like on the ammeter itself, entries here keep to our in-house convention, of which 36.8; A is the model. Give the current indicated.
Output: 160; A
